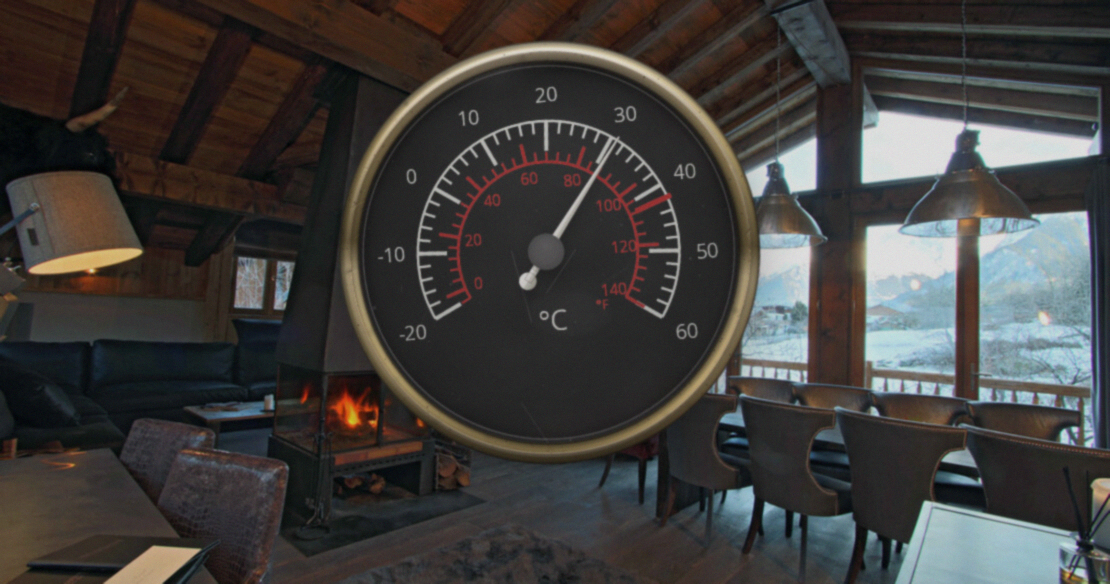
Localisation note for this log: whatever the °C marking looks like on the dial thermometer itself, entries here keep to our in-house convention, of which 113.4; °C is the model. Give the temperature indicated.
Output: 31; °C
